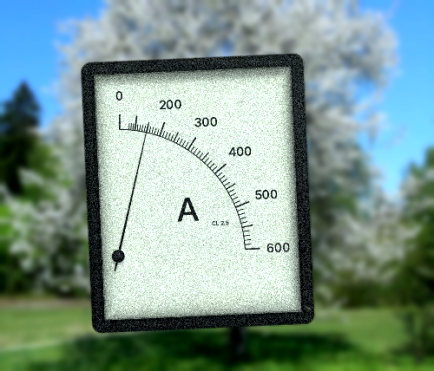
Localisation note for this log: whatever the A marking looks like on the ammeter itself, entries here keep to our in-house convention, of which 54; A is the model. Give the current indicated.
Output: 150; A
